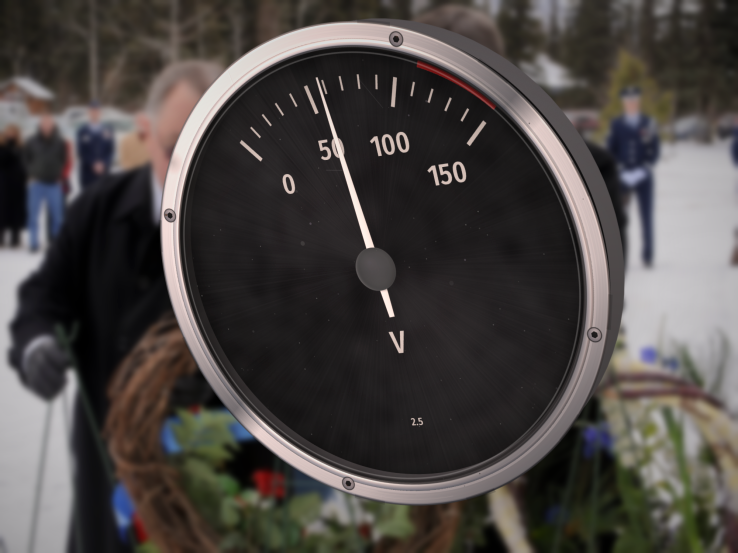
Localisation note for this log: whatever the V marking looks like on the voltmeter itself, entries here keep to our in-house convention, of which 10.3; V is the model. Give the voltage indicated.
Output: 60; V
